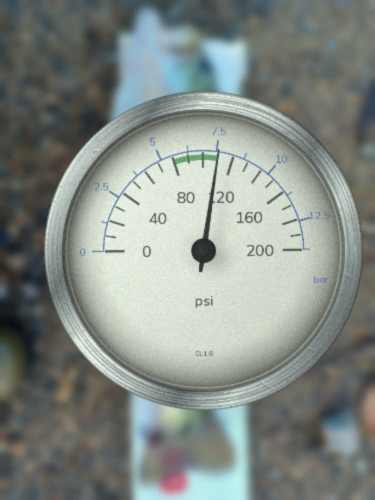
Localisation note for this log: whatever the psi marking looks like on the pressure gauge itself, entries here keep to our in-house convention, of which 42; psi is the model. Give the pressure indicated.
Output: 110; psi
